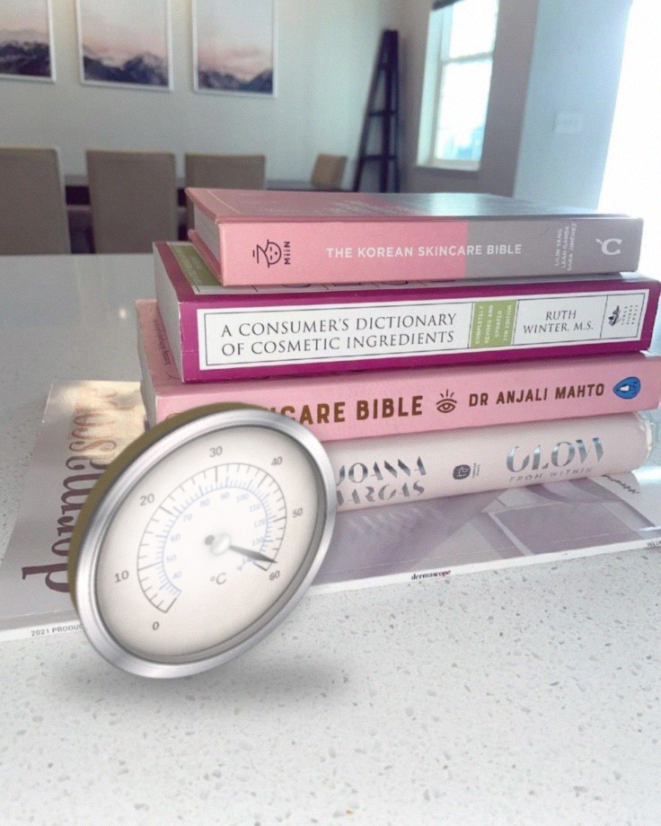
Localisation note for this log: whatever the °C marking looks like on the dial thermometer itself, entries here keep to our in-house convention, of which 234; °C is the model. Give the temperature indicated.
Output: 58; °C
